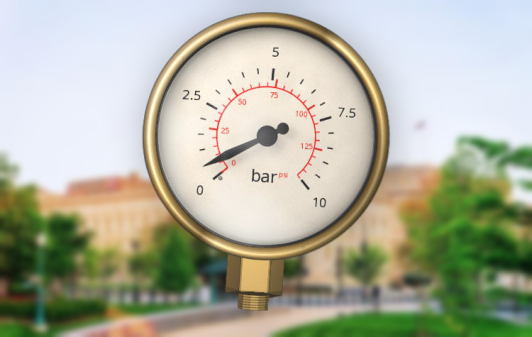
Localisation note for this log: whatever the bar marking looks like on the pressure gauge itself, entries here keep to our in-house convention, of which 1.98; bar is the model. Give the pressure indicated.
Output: 0.5; bar
